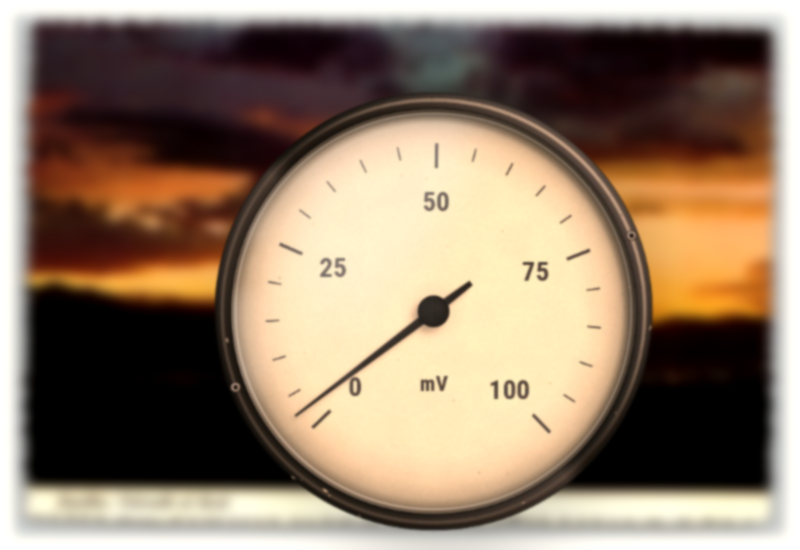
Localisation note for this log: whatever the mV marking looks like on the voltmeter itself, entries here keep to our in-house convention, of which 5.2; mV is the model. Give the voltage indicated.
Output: 2.5; mV
